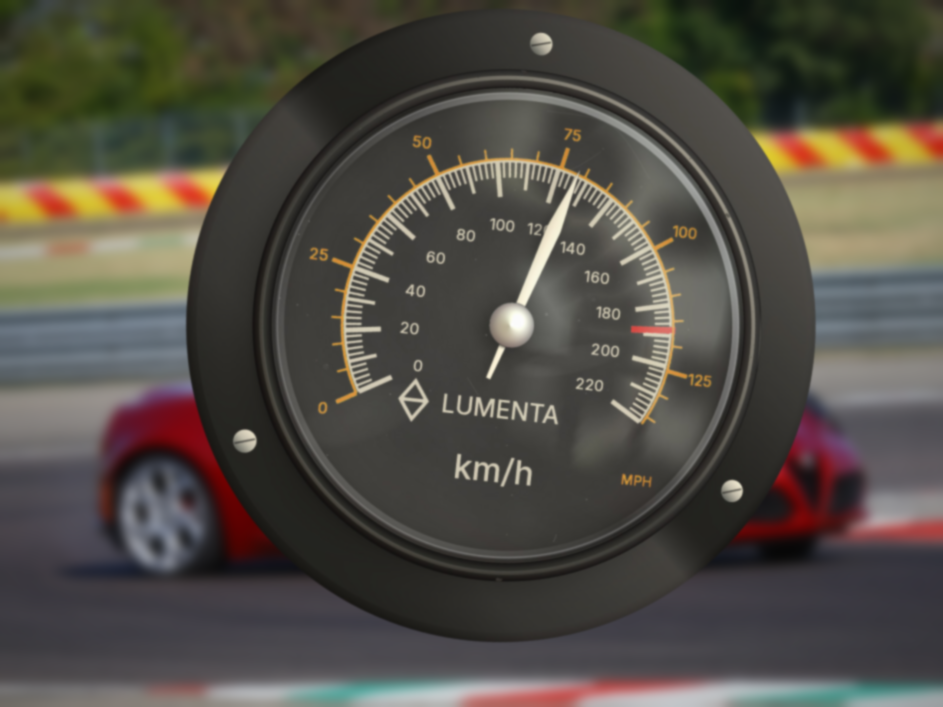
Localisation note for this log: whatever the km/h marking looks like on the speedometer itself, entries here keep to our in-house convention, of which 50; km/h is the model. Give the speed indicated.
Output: 126; km/h
